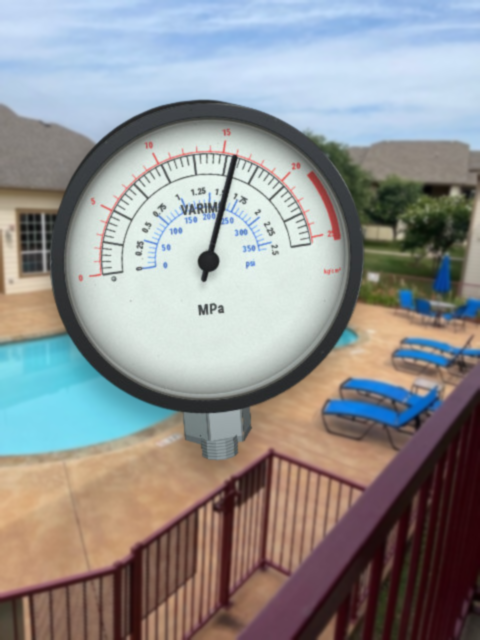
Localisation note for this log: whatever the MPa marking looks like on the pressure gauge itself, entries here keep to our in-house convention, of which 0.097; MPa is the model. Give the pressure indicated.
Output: 1.55; MPa
